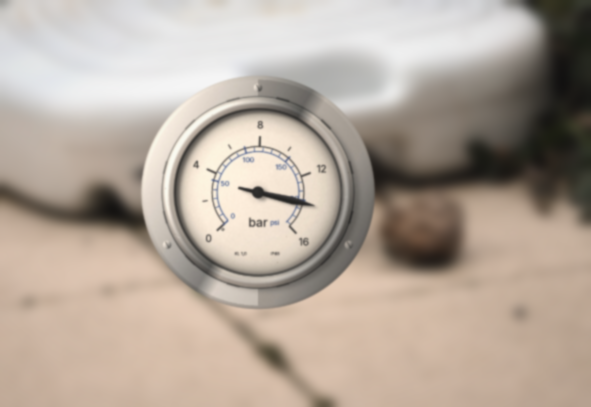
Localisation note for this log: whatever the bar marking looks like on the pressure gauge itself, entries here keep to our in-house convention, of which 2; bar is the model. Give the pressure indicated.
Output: 14; bar
